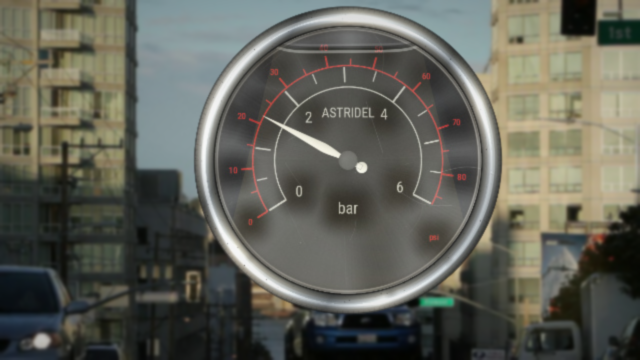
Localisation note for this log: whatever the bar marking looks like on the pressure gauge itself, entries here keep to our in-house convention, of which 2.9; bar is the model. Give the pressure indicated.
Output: 1.5; bar
